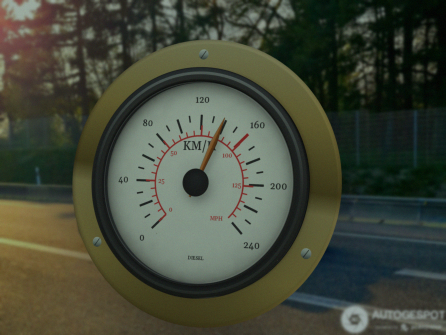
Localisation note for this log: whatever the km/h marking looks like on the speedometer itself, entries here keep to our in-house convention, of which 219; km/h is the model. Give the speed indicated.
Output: 140; km/h
